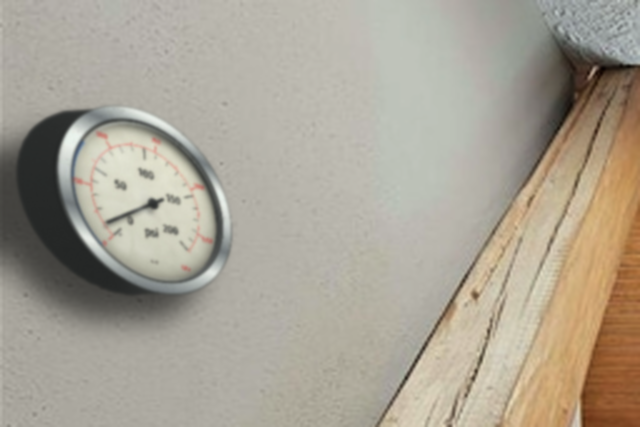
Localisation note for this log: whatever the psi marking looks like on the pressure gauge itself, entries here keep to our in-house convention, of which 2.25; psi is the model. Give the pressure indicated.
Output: 10; psi
